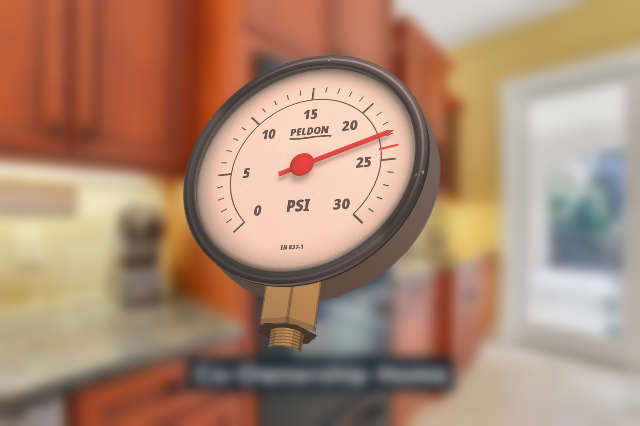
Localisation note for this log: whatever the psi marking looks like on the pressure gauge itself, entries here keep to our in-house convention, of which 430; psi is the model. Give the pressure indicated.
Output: 23; psi
